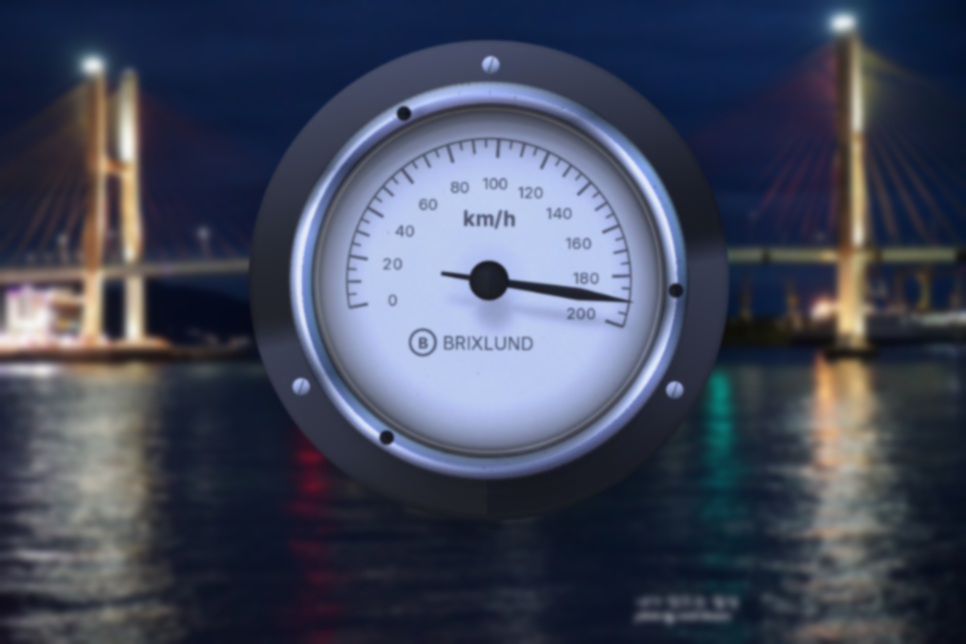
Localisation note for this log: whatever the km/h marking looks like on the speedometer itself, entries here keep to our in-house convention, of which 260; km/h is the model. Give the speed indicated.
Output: 190; km/h
